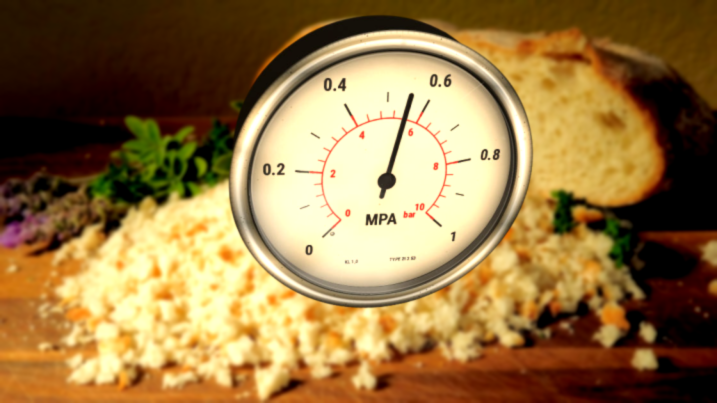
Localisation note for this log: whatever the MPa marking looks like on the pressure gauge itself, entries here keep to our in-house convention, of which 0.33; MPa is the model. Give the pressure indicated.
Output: 0.55; MPa
